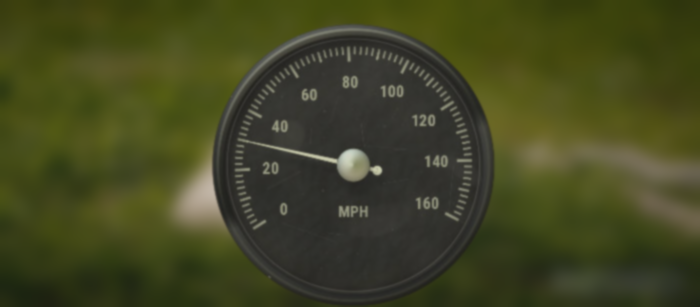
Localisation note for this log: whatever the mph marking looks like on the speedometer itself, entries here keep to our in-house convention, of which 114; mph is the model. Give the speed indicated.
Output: 30; mph
